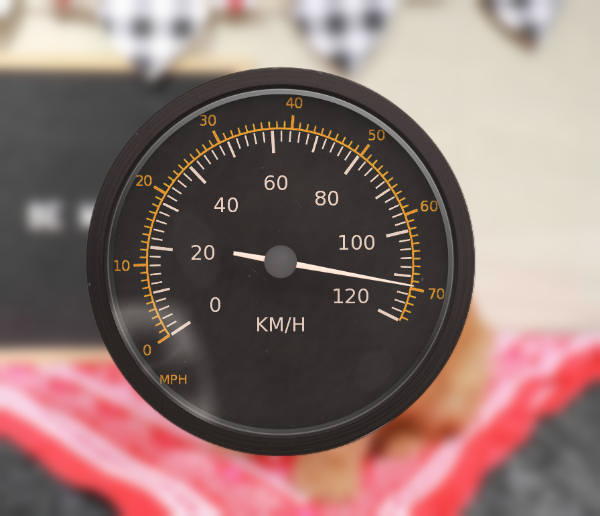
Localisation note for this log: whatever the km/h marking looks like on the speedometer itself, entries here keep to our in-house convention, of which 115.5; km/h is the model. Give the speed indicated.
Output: 112; km/h
